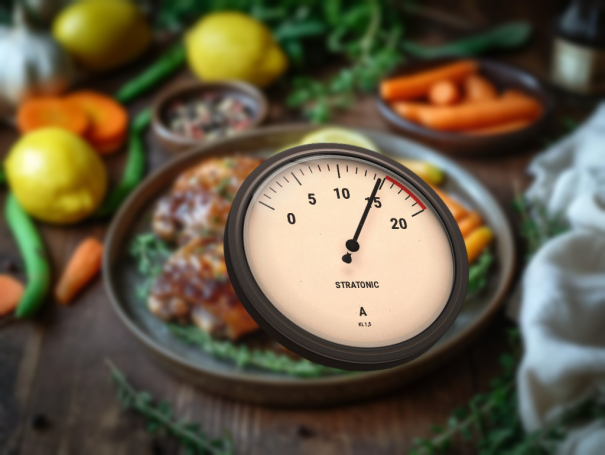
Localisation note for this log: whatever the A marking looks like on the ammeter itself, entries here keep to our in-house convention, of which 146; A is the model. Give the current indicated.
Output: 14.5; A
